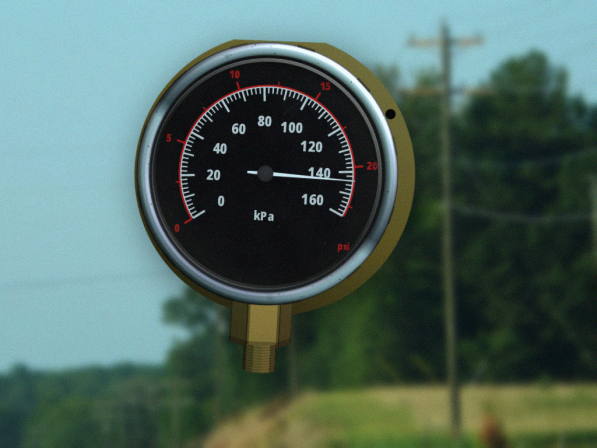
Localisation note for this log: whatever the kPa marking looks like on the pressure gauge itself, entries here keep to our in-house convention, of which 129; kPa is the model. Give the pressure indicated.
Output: 144; kPa
